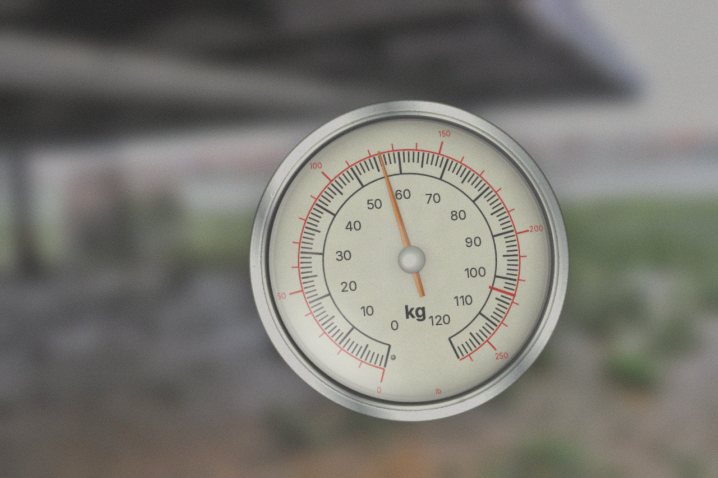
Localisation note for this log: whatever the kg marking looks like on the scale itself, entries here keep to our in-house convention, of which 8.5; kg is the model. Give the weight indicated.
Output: 56; kg
